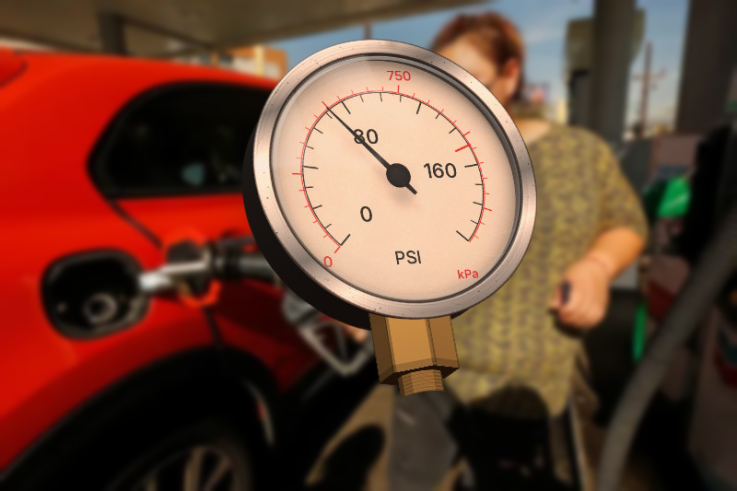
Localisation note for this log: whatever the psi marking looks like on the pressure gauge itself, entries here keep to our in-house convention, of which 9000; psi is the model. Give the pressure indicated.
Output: 70; psi
